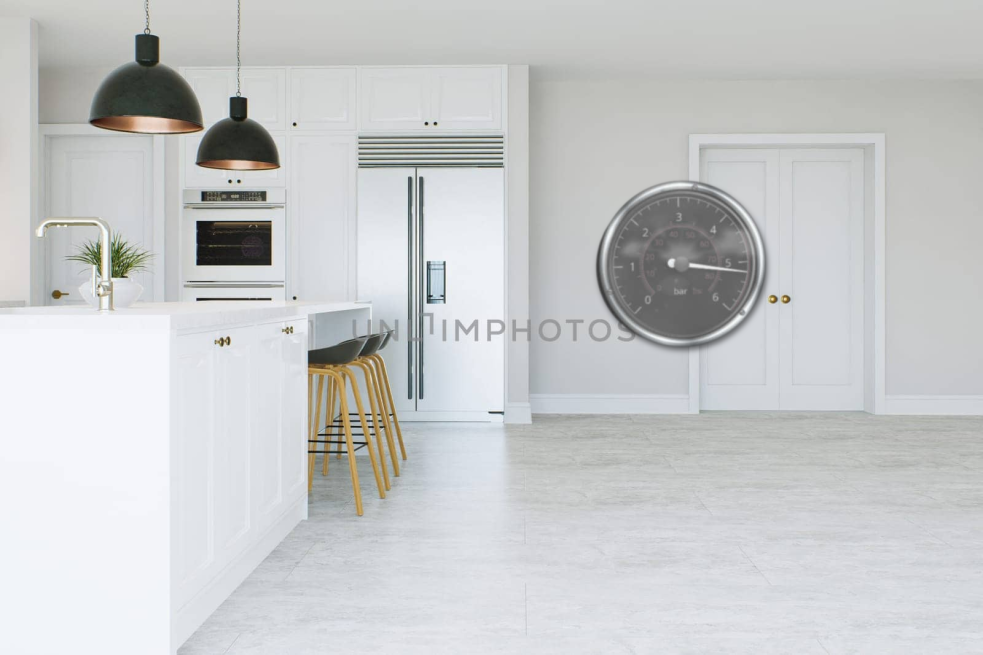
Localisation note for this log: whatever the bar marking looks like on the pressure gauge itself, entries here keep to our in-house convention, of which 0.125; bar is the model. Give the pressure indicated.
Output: 5.2; bar
